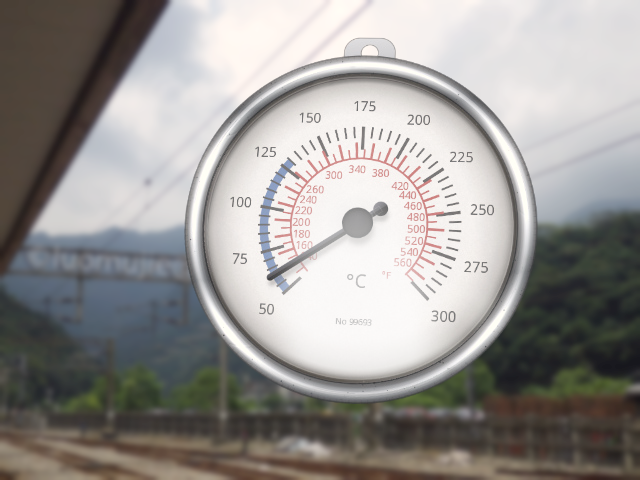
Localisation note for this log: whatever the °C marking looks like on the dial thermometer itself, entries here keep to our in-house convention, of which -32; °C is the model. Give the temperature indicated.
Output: 60; °C
